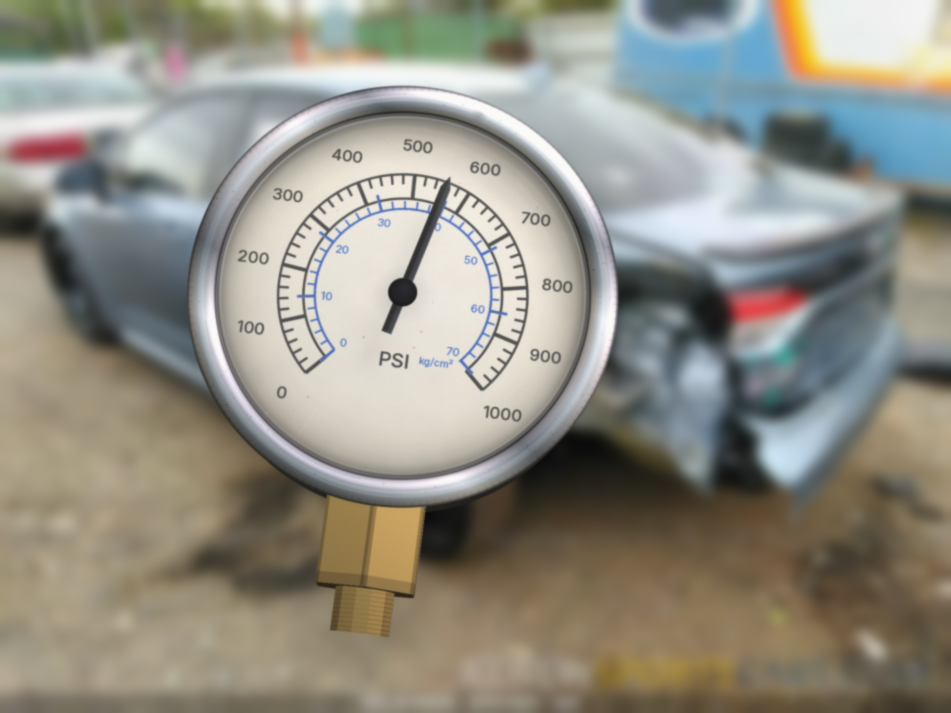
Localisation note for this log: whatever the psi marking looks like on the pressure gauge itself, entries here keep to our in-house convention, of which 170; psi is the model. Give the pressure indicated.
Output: 560; psi
